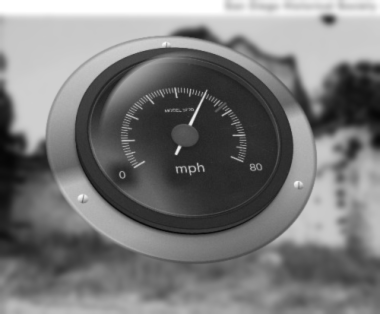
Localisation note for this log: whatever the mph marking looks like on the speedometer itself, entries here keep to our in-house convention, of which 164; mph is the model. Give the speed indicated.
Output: 50; mph
